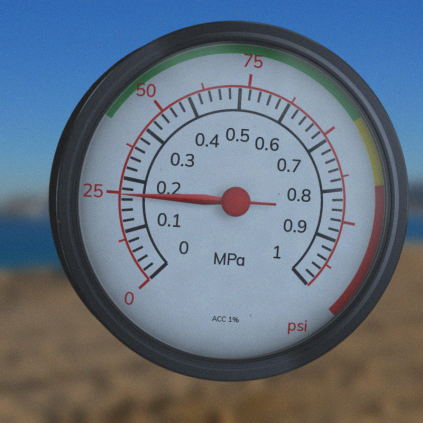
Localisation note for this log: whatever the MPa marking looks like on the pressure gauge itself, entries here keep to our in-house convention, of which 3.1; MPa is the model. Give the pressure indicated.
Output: 0.17; MPa
